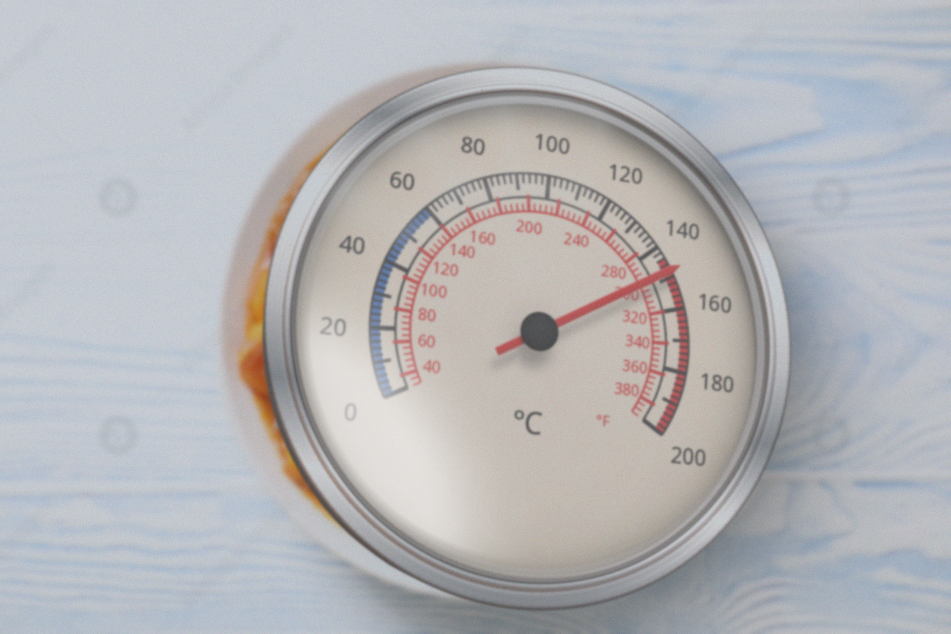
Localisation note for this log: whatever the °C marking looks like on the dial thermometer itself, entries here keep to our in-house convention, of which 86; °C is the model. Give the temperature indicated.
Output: 148; °C
